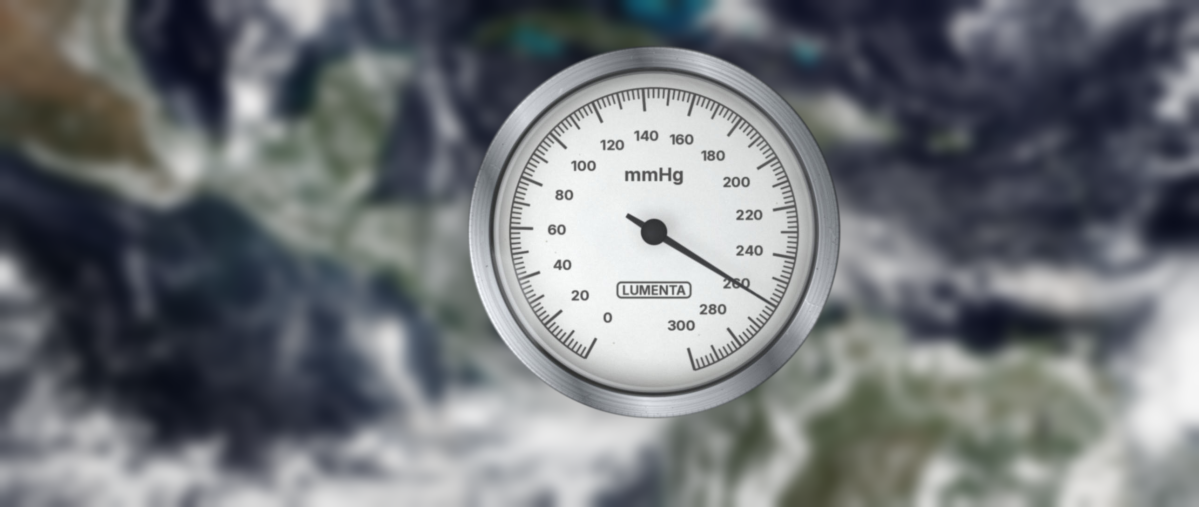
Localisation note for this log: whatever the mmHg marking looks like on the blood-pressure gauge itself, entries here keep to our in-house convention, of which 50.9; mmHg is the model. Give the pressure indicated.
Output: 260; mmHg
